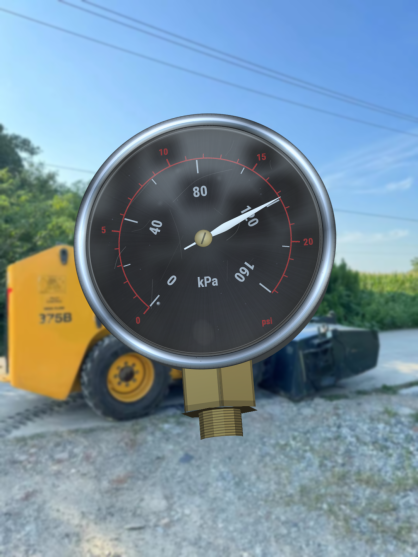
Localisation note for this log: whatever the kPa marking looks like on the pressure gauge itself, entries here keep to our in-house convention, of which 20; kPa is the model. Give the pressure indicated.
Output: 120; kPa
